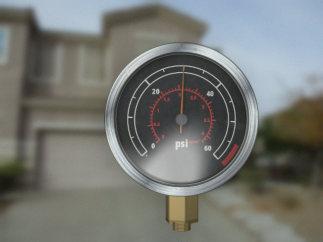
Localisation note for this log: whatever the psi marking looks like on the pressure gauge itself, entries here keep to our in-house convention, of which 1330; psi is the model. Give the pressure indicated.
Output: 30; psi
